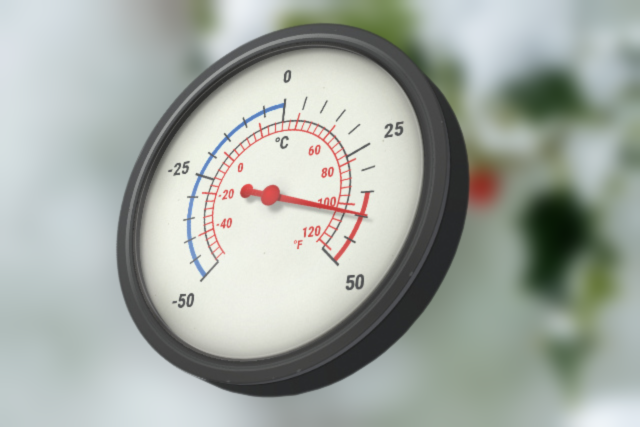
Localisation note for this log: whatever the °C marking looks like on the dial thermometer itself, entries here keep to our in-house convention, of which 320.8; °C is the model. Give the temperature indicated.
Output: 40; °C
